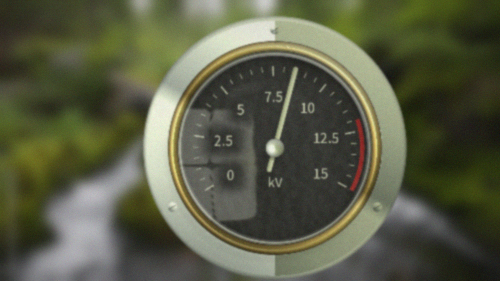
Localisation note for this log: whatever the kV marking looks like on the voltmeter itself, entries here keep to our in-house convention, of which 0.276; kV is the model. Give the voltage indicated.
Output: 8.5; kV
